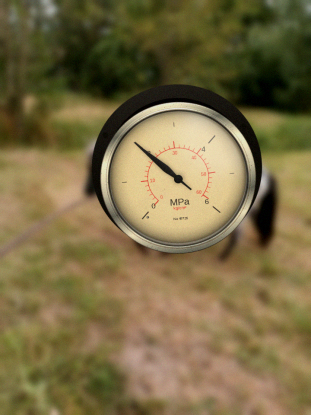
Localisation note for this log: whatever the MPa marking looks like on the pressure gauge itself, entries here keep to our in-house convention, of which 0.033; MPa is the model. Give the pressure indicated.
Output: 2; MPa
